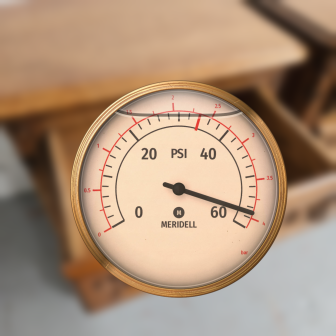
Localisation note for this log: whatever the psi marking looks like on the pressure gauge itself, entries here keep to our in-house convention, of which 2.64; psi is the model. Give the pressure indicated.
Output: 57; psi
